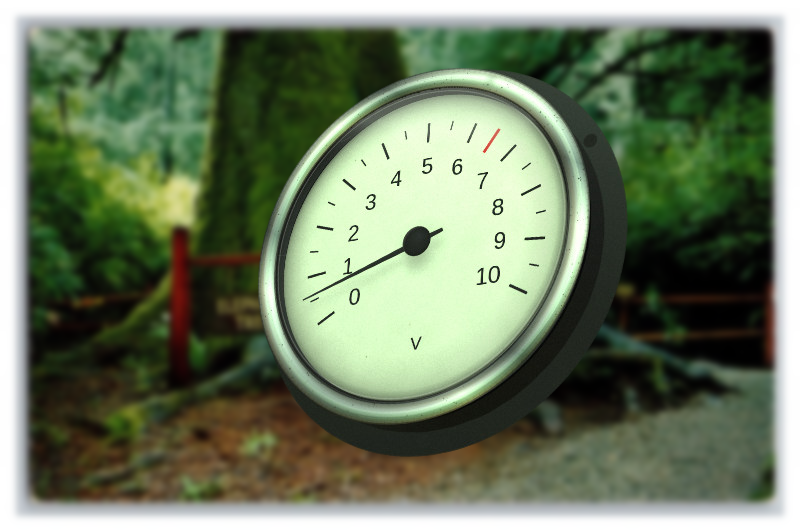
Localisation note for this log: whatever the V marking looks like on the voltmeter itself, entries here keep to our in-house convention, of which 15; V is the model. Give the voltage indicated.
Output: 0.5; V
